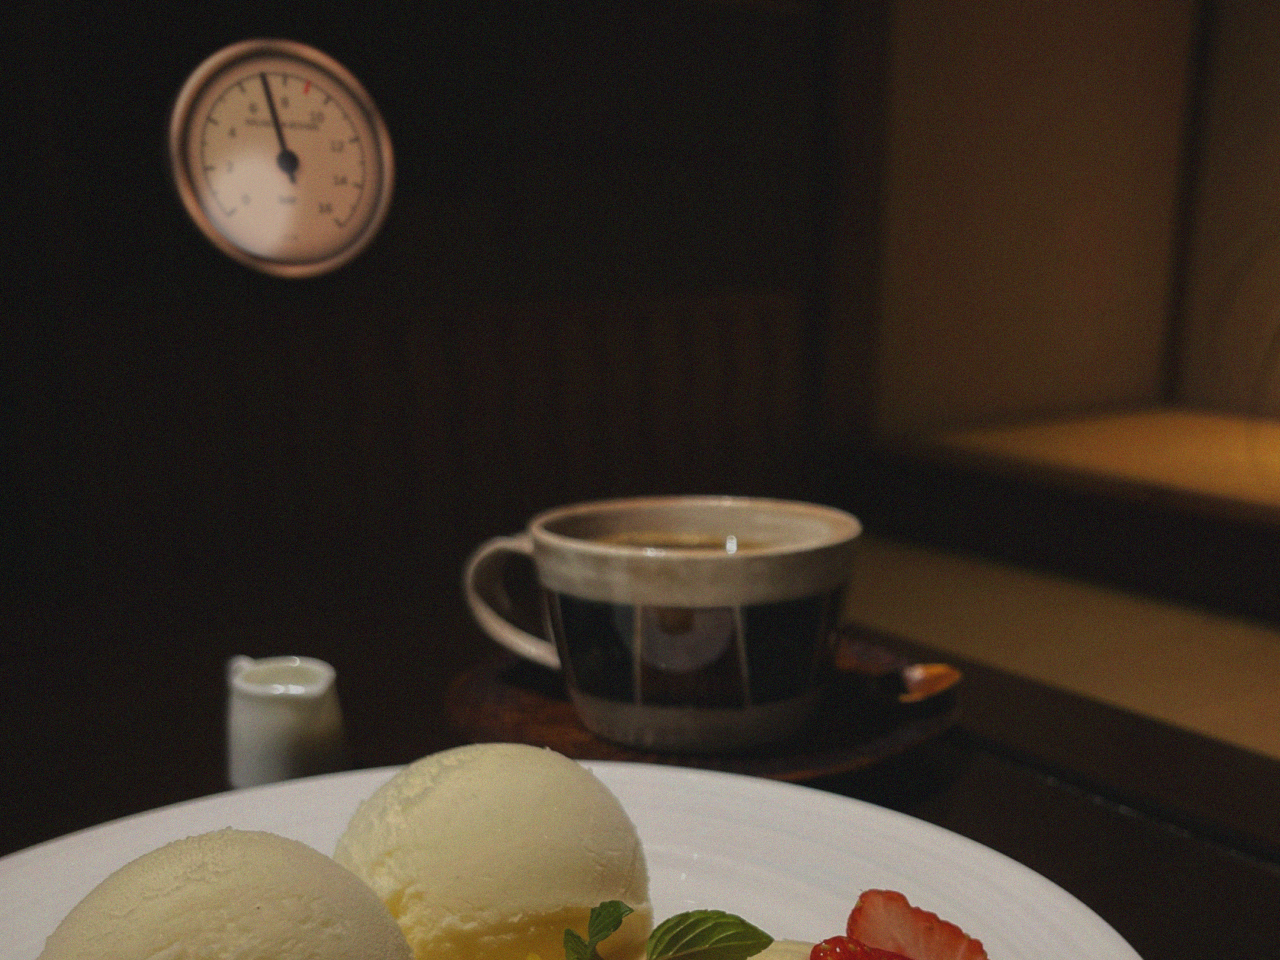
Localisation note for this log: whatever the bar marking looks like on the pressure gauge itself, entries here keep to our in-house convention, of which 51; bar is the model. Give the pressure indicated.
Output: 7; bar
